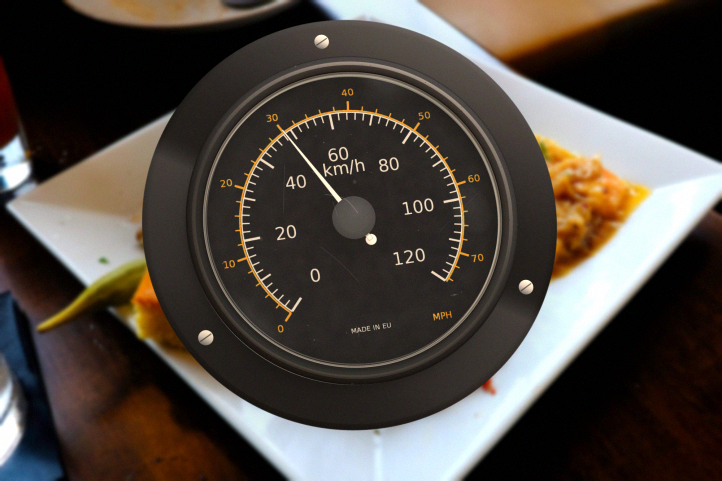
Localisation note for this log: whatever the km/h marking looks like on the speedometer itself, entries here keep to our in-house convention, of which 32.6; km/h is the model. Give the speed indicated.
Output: 48; km/h
